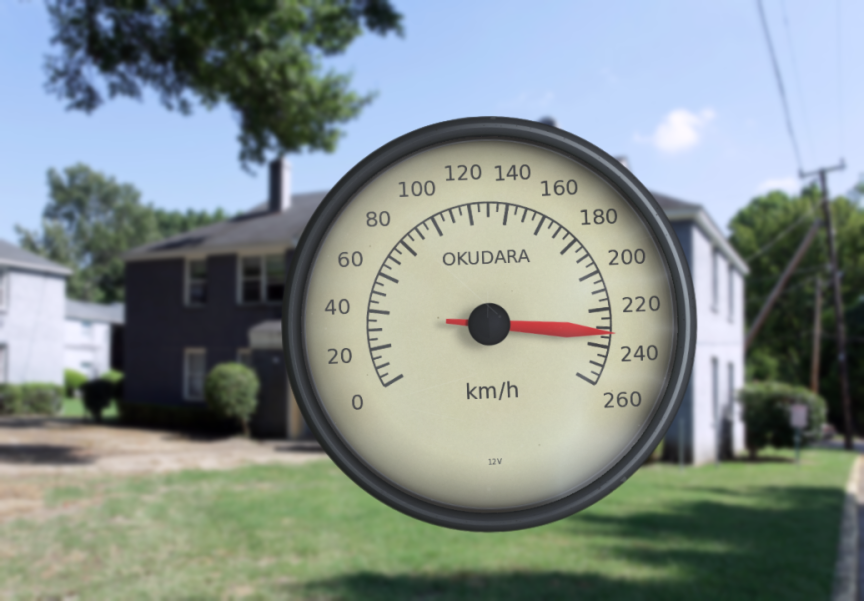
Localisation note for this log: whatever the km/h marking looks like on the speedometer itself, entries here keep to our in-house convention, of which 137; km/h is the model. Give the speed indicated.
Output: 232.5; km/h
